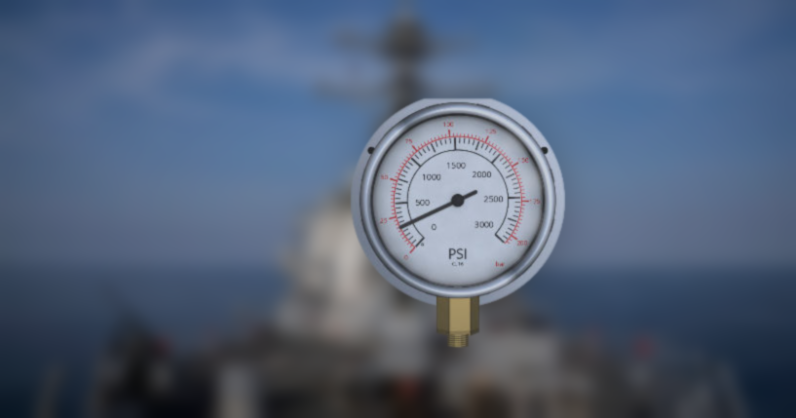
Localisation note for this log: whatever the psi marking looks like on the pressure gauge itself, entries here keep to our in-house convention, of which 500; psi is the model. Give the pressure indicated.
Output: 250; psi
